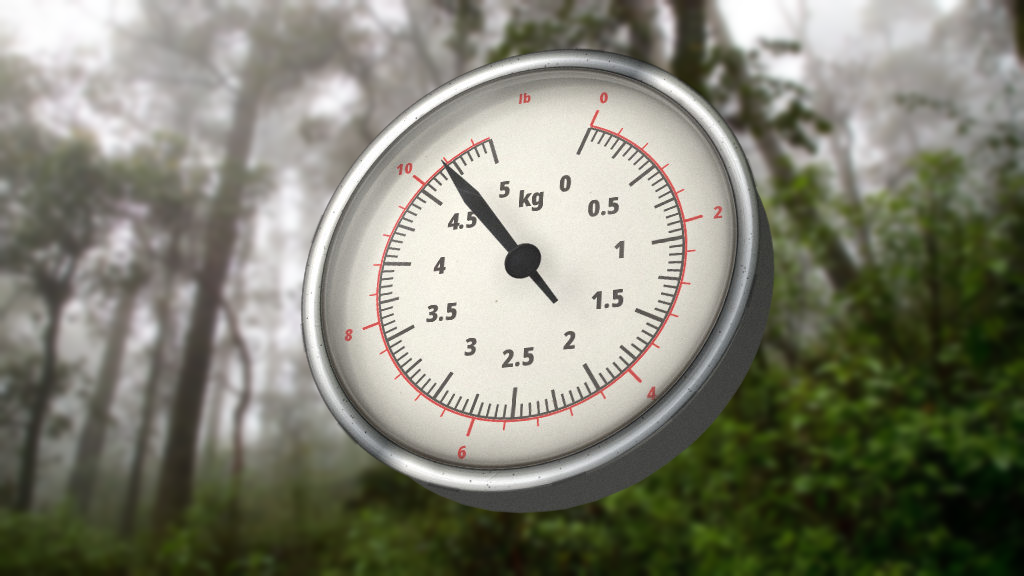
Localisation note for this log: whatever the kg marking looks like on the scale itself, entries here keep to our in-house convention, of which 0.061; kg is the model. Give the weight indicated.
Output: 4.7; kg
